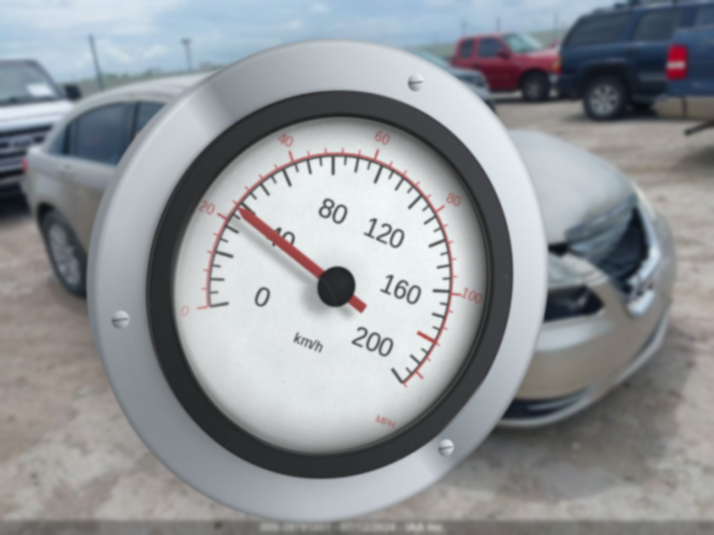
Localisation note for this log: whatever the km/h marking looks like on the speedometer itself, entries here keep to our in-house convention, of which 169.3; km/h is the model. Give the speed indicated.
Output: 37.5; km/h
